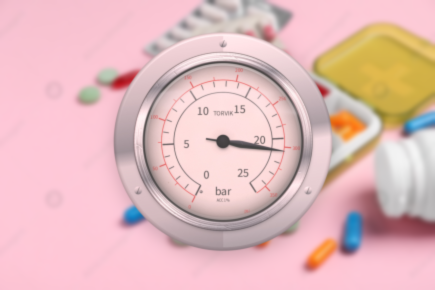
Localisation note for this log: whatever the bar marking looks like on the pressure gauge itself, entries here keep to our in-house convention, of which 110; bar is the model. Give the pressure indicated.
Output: 21; bar
